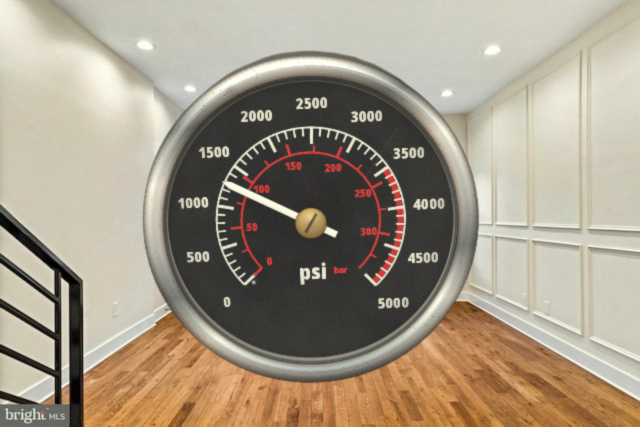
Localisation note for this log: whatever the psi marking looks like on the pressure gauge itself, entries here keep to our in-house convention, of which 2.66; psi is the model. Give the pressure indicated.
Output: 1300; psi
